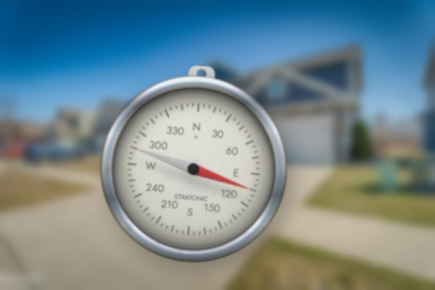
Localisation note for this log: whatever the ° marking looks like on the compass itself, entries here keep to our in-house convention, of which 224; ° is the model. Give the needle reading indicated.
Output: 105; °
